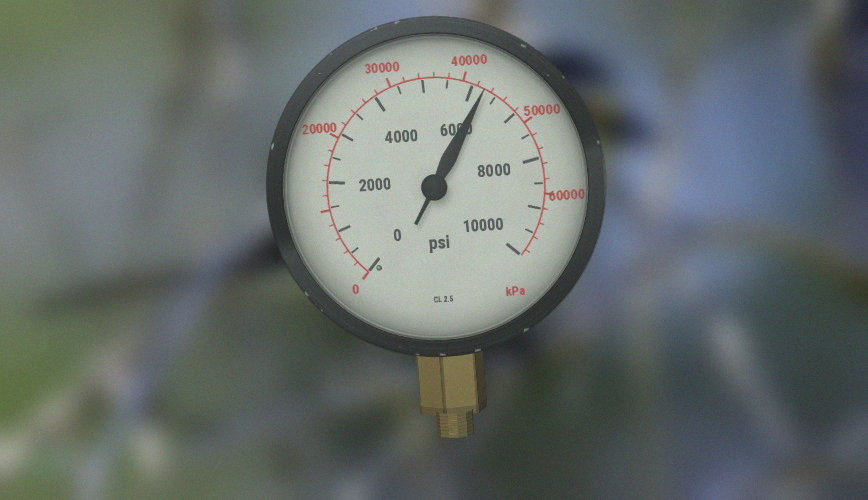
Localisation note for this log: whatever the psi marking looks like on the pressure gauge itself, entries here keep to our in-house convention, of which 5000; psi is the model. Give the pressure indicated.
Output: 6250; psi
